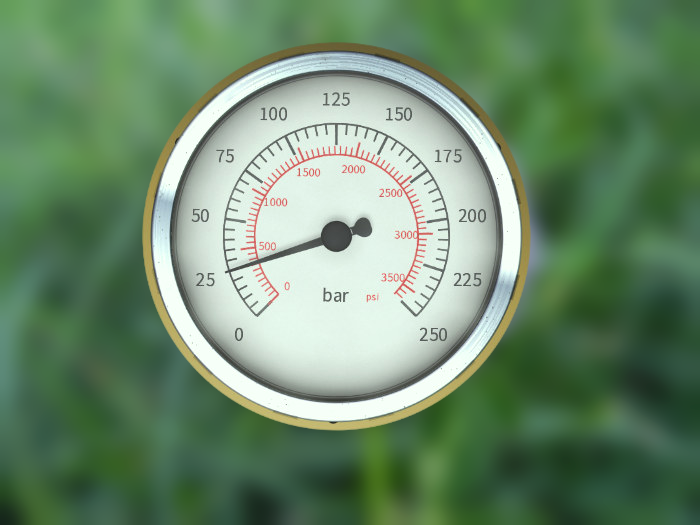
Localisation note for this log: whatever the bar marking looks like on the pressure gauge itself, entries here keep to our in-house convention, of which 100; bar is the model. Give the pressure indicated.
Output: 25; bar
